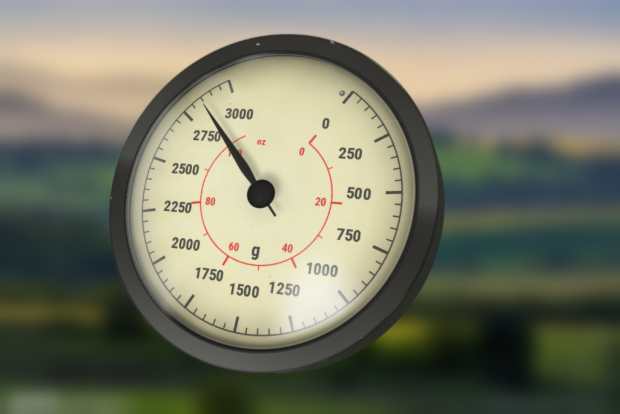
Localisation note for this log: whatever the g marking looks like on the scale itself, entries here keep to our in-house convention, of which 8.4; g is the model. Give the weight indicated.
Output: 2850; g
